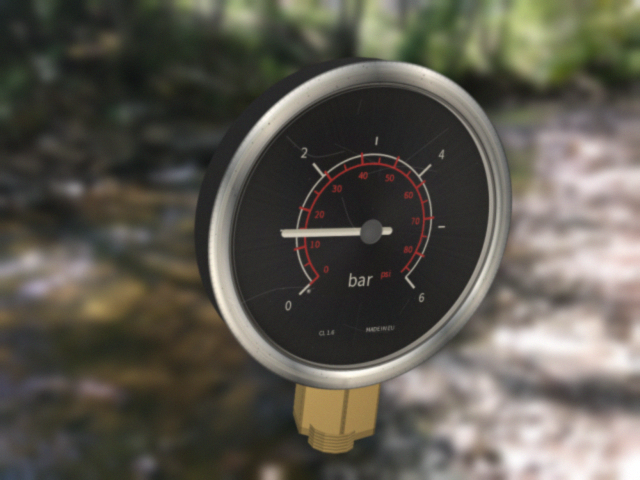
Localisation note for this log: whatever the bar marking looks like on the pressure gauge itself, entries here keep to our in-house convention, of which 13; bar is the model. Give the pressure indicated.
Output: 1; bar
